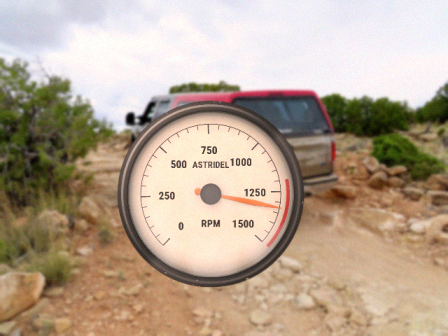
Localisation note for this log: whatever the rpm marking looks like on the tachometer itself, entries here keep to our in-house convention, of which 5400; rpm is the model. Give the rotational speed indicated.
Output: 1325; rpm
